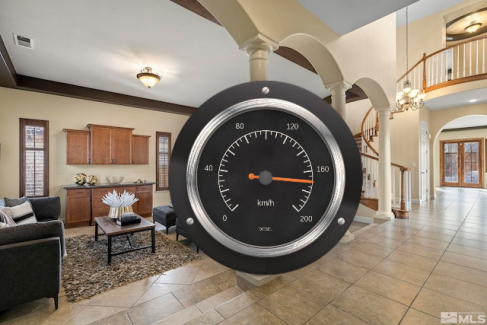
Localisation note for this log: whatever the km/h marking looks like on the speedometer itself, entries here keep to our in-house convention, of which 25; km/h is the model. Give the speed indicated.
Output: 170; km/h
